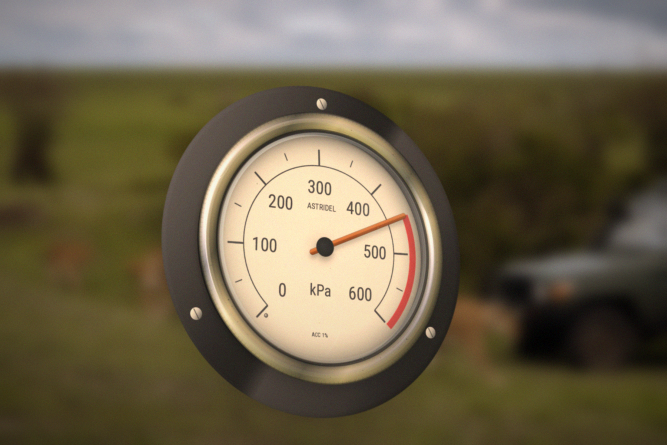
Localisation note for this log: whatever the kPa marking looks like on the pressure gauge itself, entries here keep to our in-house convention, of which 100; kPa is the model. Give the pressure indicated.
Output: 450; kPa
